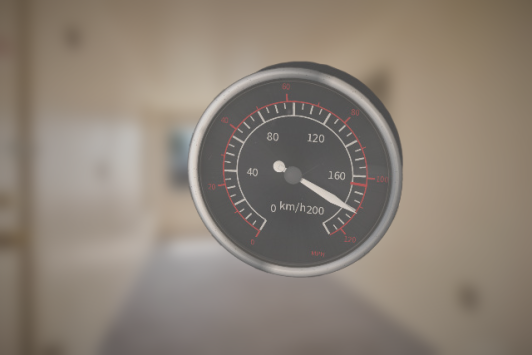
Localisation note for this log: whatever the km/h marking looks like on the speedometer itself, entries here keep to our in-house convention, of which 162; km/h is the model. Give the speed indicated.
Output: 180; km/h
